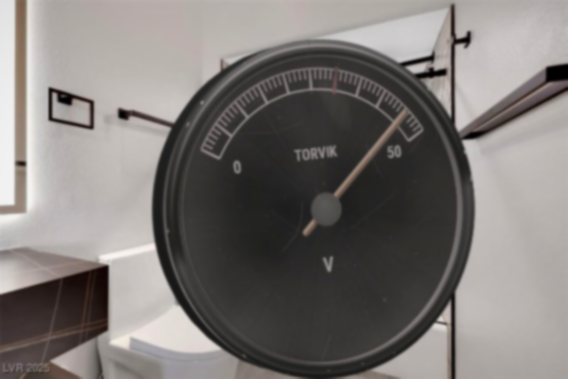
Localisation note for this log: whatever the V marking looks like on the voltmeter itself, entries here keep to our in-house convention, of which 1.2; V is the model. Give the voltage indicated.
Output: 45; V
